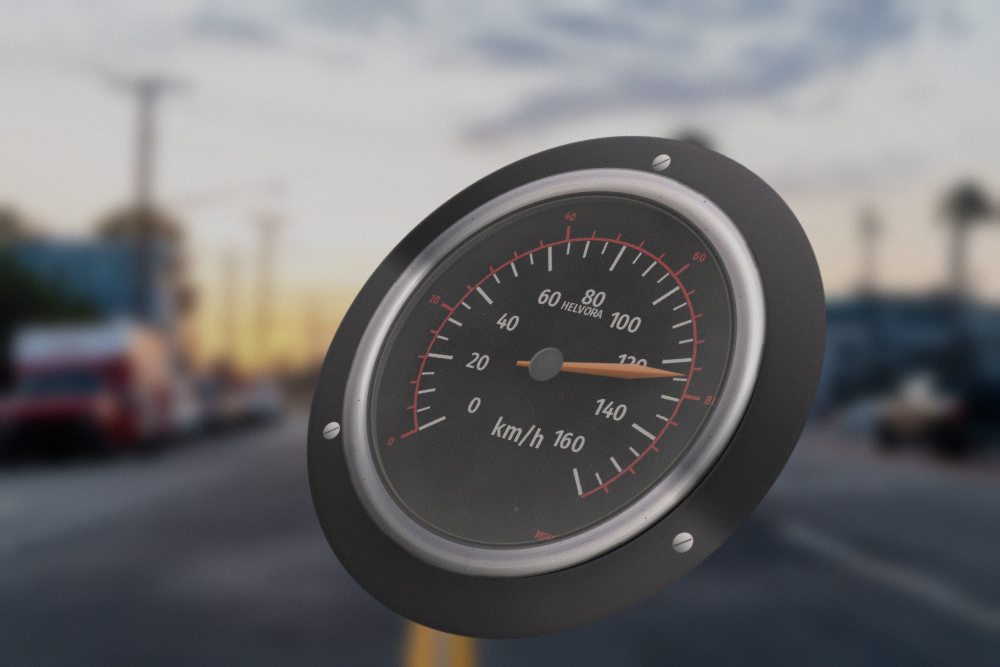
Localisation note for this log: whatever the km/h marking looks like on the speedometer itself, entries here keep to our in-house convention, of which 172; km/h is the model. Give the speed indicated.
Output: 125; km/h
